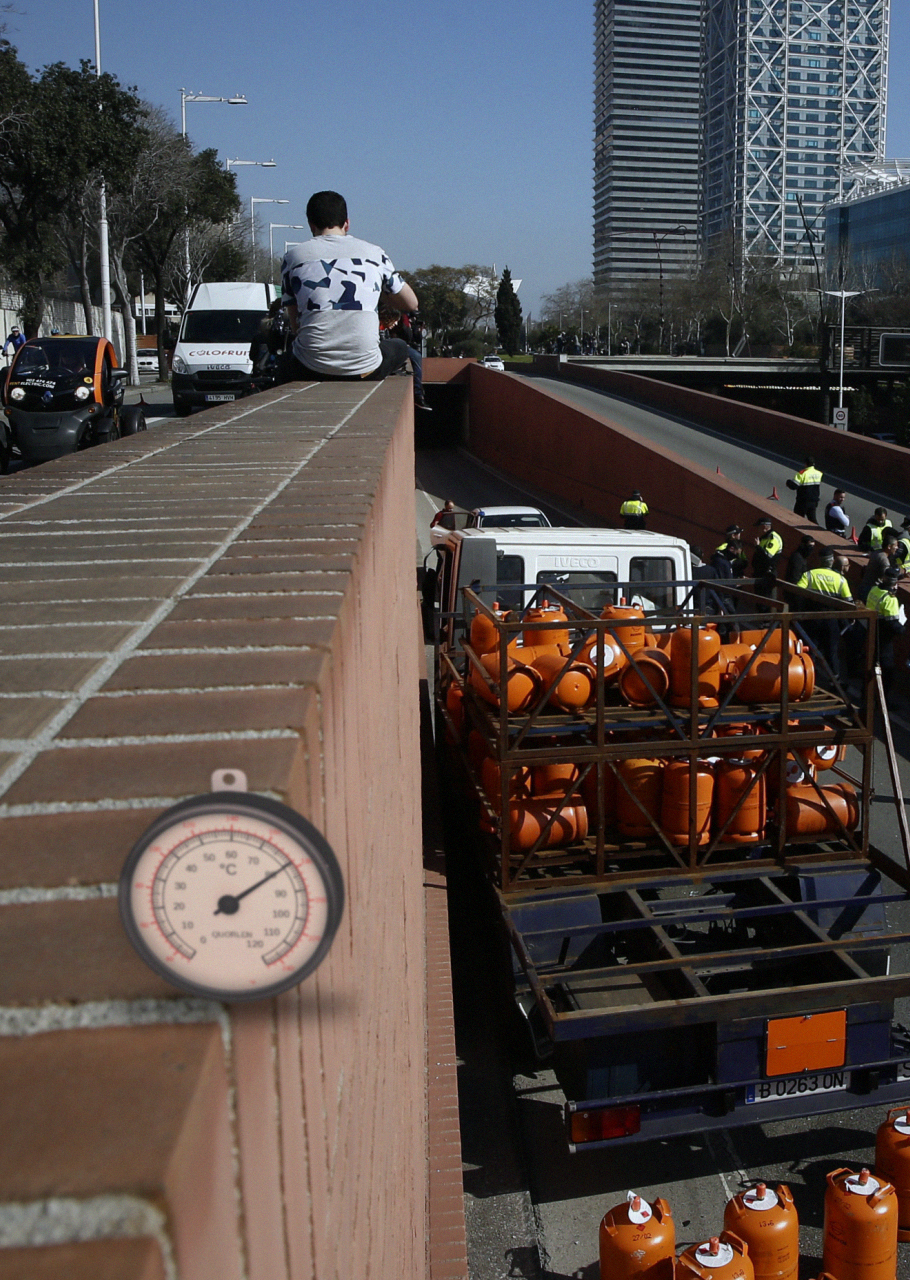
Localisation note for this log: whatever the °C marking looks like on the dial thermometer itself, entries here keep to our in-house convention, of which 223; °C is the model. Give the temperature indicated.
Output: 80; °C
